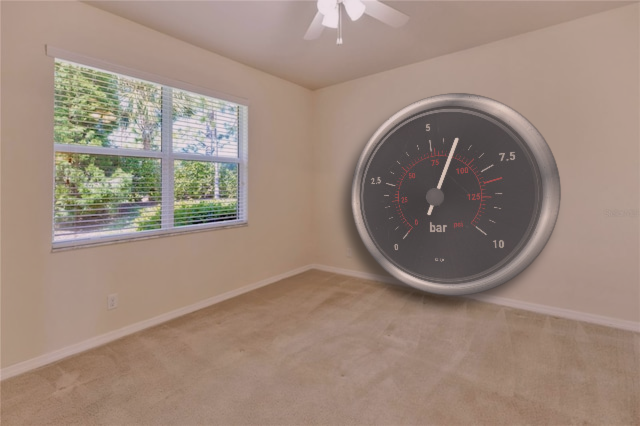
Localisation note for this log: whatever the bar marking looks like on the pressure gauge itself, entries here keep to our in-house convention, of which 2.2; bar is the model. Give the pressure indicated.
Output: 6; bar
